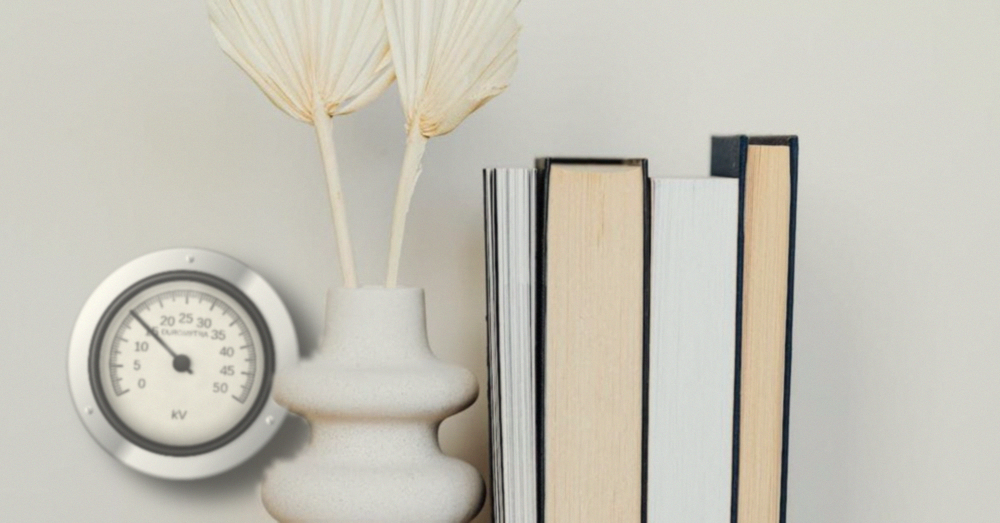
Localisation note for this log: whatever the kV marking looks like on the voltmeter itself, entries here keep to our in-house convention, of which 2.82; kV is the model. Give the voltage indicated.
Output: 15; kV
